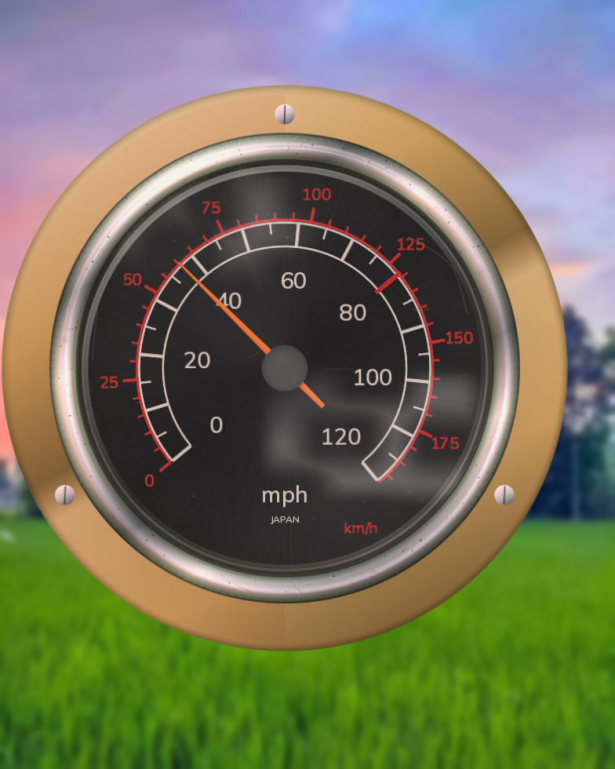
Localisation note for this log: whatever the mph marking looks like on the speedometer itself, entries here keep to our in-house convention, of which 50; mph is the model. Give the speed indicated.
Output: 37.5; mph
